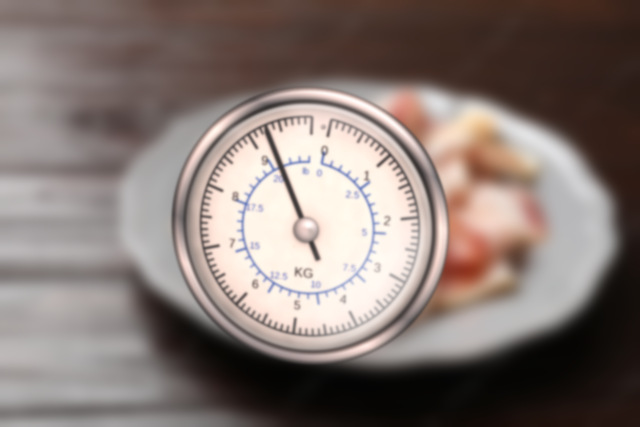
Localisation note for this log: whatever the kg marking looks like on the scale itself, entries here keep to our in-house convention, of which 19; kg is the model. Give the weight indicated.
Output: 9.3; kg
